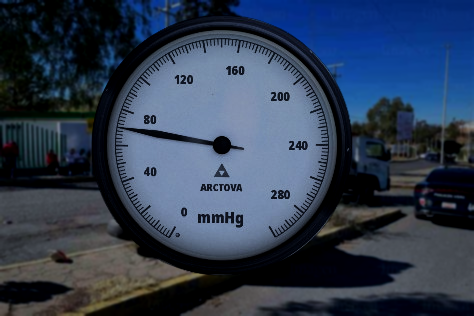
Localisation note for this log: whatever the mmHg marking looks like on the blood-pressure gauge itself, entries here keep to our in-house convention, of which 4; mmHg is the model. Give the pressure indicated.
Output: 70; mmHg
